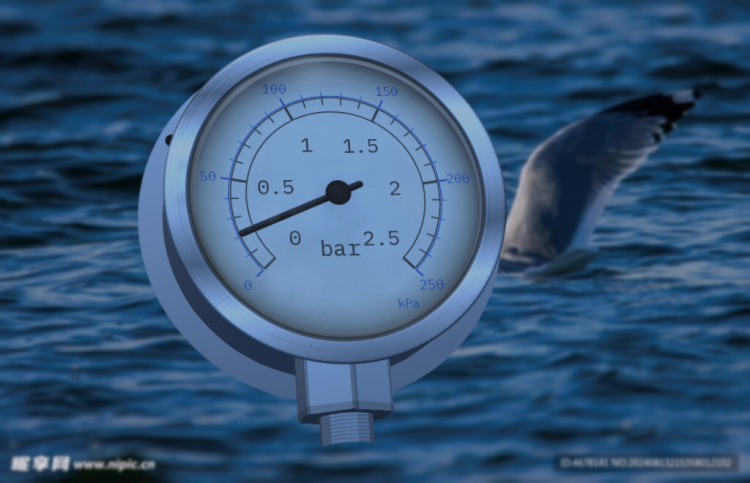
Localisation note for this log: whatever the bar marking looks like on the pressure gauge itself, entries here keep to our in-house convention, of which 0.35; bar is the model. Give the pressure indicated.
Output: 0.2; bar
